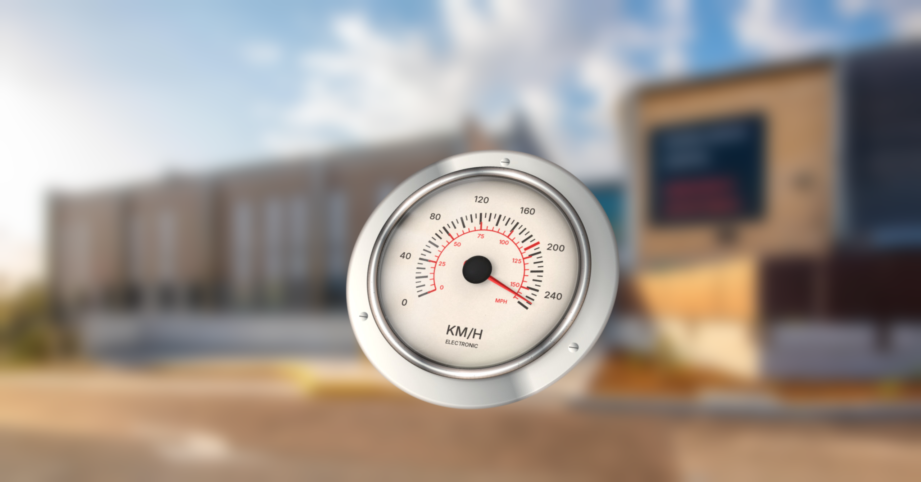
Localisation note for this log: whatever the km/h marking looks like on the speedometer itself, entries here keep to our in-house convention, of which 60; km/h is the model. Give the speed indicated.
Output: 255; km/h
